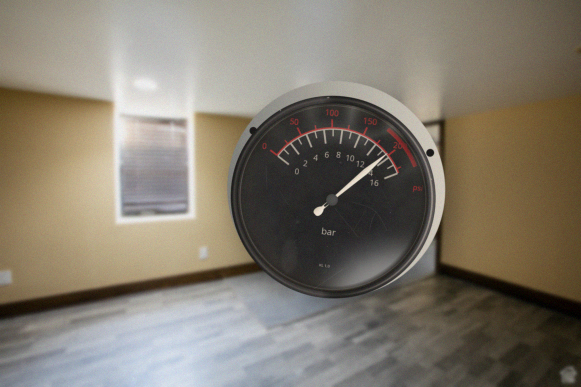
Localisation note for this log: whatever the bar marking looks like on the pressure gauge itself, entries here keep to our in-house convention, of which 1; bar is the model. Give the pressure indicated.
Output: 13.5; bar
